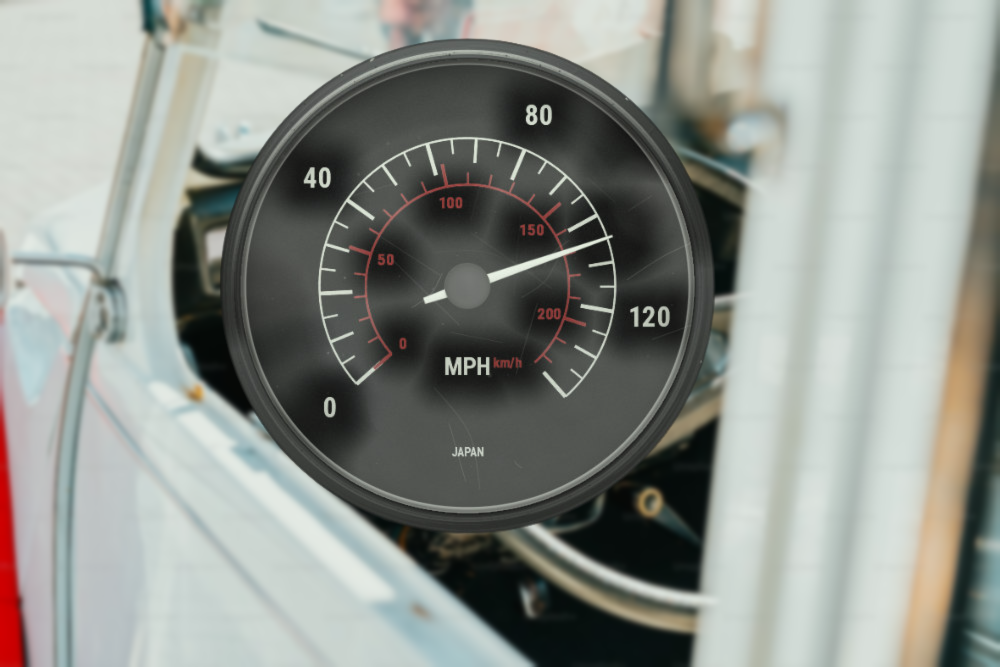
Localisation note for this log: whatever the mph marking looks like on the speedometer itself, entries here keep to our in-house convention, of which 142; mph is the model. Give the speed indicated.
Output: 105; mph
